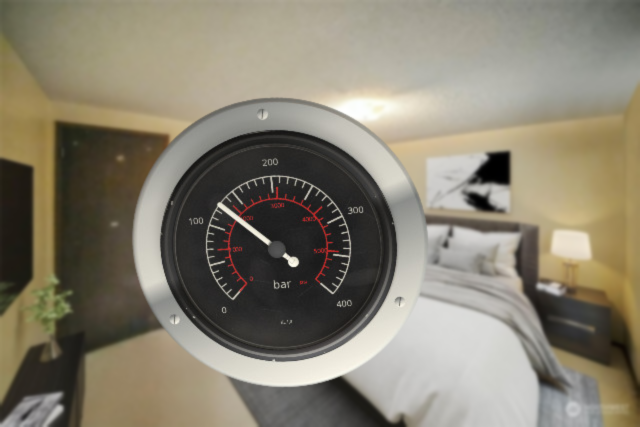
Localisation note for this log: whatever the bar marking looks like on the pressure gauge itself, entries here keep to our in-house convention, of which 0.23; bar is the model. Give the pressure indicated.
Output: 130; bar
